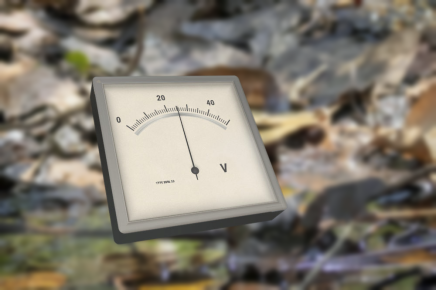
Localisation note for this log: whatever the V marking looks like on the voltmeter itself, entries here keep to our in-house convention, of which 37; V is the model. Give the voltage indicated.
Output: 25; V
